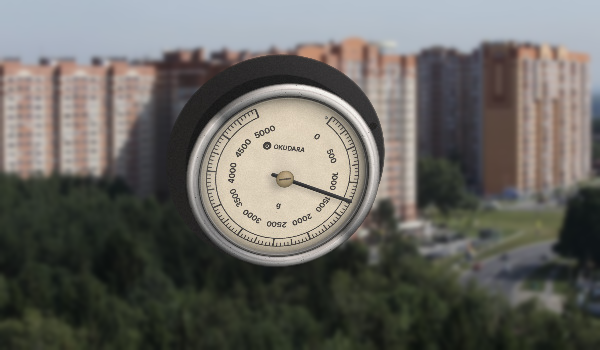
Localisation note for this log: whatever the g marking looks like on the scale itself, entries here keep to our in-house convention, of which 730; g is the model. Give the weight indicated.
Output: 1250; g
